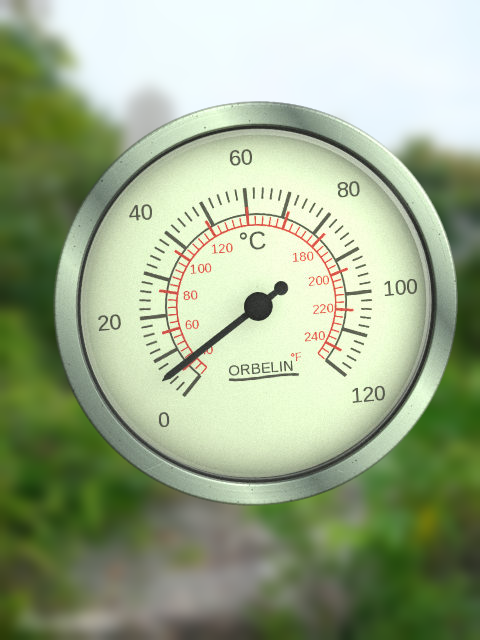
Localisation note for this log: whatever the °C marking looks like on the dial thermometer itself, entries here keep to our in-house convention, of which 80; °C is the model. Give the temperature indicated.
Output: 6; °C
